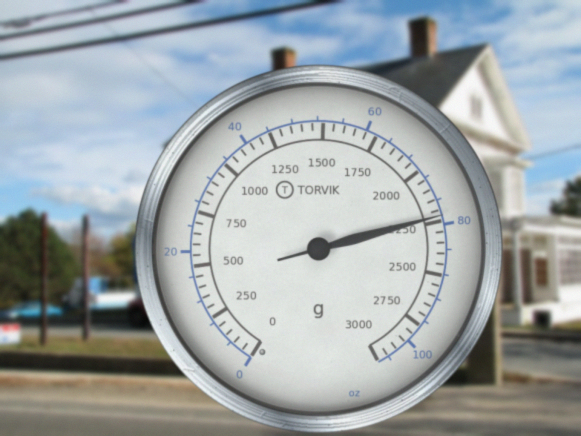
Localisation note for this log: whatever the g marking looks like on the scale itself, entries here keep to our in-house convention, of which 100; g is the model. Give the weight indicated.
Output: 2225; g
